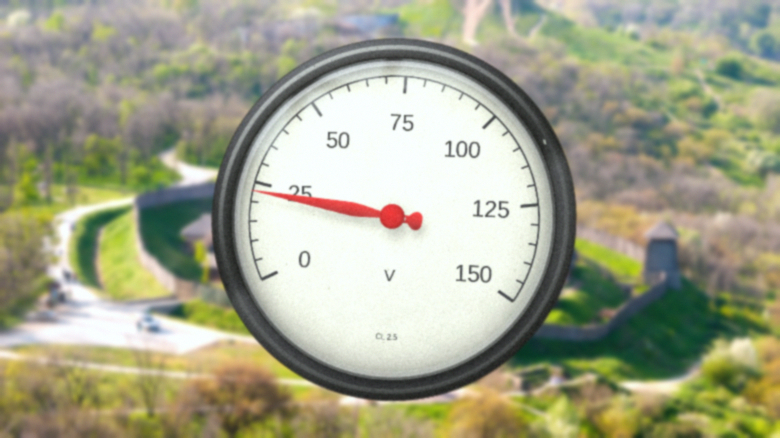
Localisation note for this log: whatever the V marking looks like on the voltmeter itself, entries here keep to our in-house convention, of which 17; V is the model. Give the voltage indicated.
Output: 22.5; V
